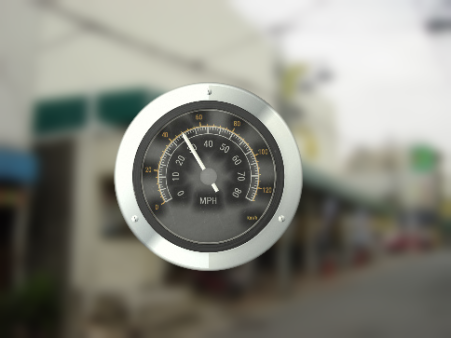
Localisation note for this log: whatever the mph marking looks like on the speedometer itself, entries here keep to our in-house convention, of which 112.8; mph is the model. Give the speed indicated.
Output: 30; mph
